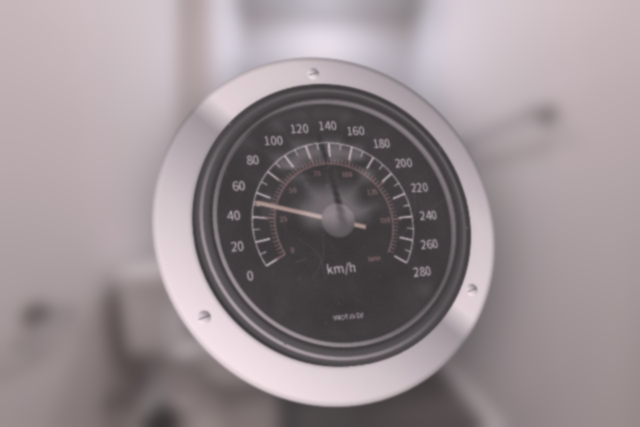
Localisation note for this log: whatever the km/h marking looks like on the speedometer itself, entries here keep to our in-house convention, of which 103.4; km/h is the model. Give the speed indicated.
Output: 50; km/h
